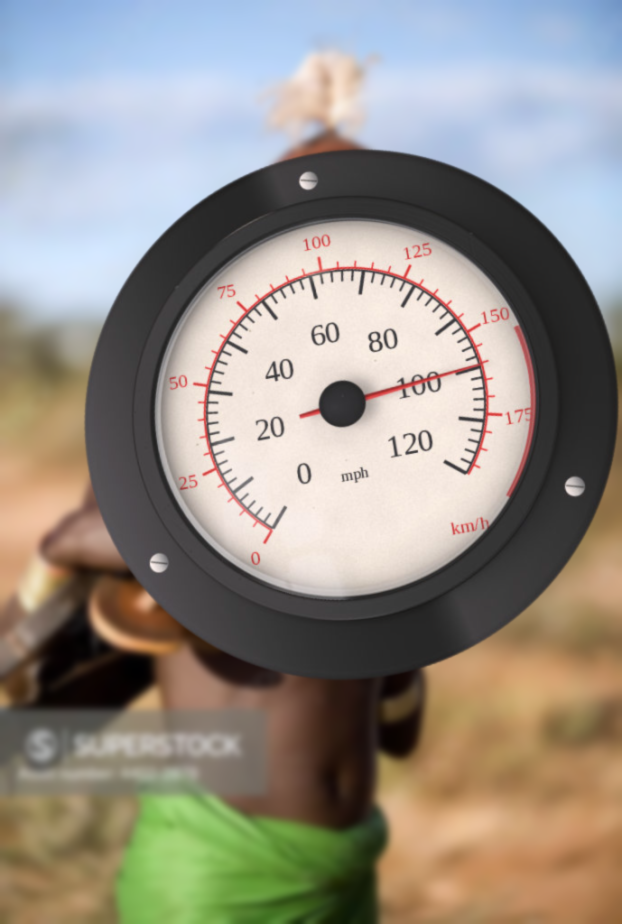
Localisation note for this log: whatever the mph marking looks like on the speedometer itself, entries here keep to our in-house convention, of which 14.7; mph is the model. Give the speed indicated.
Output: 100; mph
